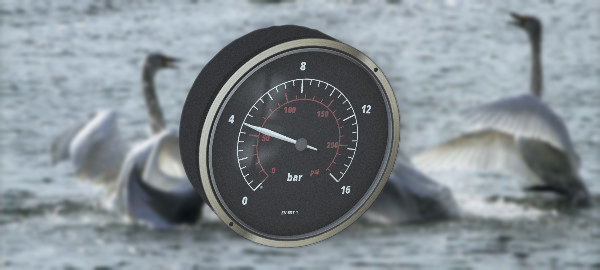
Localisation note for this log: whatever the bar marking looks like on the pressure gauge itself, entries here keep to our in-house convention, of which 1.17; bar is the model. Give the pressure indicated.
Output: 4; bar
